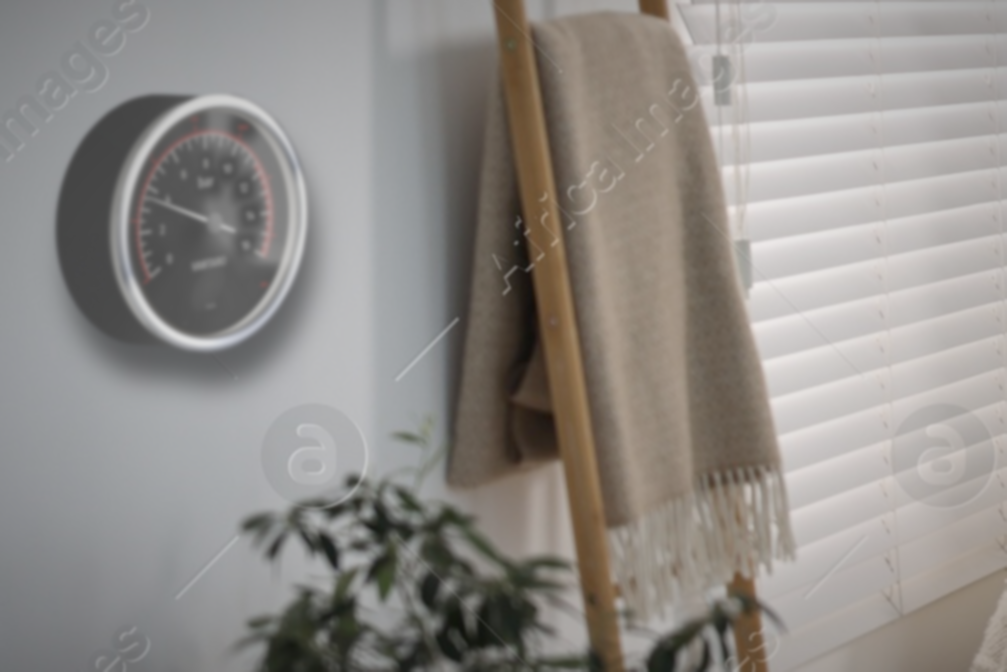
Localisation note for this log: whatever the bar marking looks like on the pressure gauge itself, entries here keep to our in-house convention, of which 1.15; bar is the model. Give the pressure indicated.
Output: 3.5; bar
